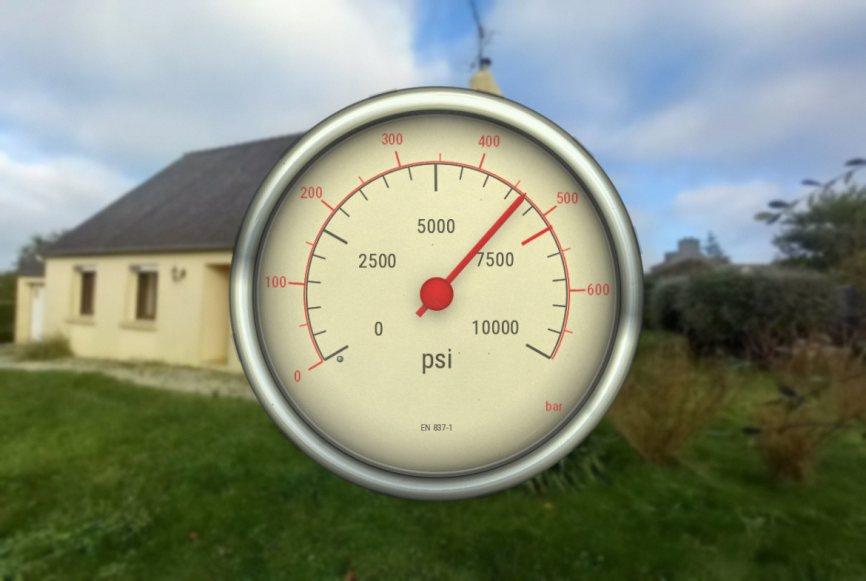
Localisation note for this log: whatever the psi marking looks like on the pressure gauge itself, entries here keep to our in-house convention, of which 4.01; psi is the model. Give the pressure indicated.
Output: 6750; psi
